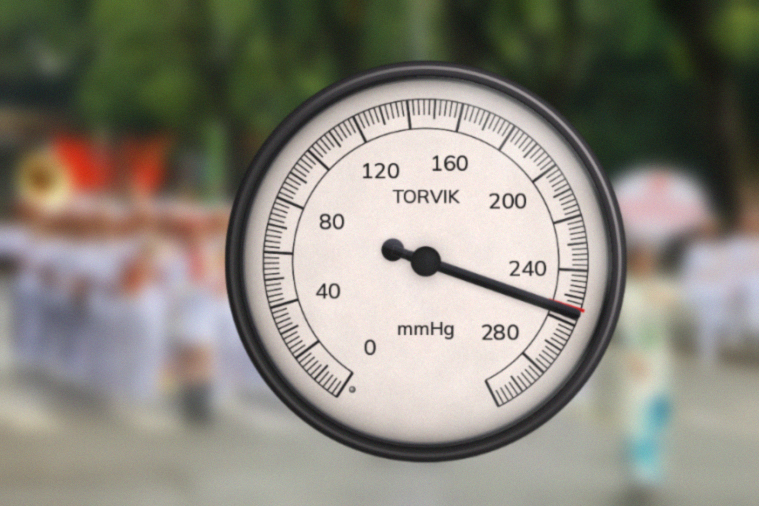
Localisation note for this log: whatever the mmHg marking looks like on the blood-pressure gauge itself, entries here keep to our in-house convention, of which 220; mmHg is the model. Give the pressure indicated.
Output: 256; mmHg
